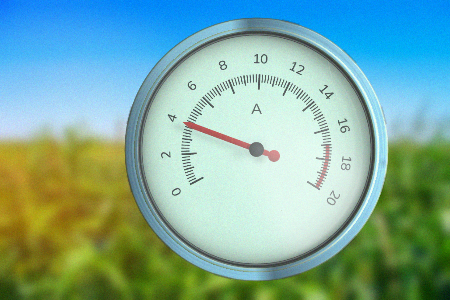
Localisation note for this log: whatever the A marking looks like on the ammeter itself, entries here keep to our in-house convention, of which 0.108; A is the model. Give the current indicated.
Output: 4; A
